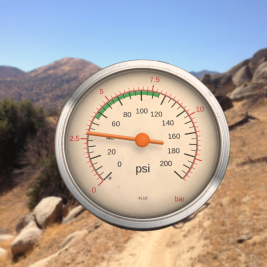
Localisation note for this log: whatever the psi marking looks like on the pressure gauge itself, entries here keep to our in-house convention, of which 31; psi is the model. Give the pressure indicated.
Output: 40; psi
